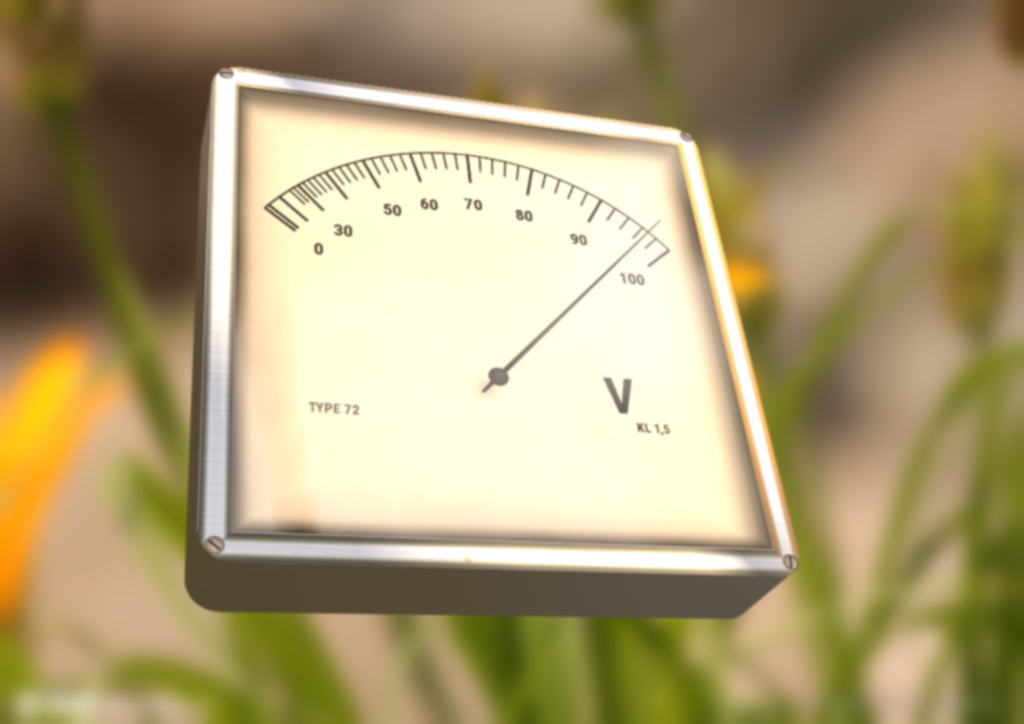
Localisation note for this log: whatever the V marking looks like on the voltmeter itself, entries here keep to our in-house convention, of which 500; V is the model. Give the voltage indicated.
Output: 97; V
